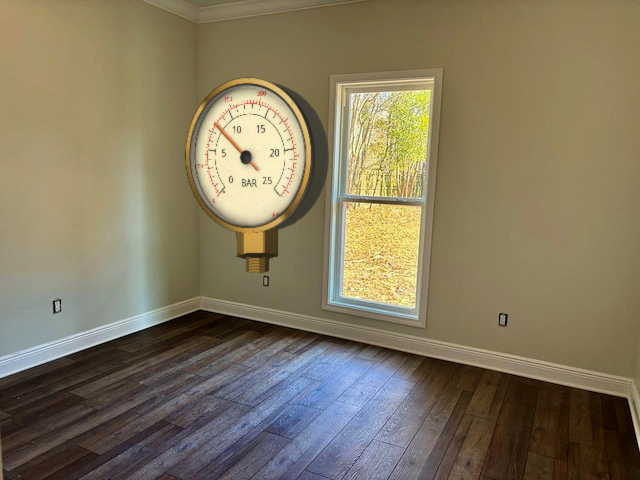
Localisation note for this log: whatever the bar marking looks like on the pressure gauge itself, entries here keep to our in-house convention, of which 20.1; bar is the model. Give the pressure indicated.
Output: 8; bar
